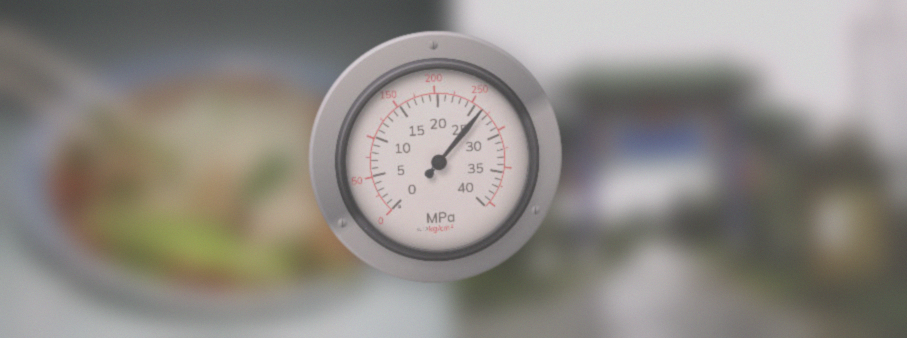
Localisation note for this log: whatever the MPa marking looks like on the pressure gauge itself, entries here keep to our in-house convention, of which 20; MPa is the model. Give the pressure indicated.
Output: 26; MPa
